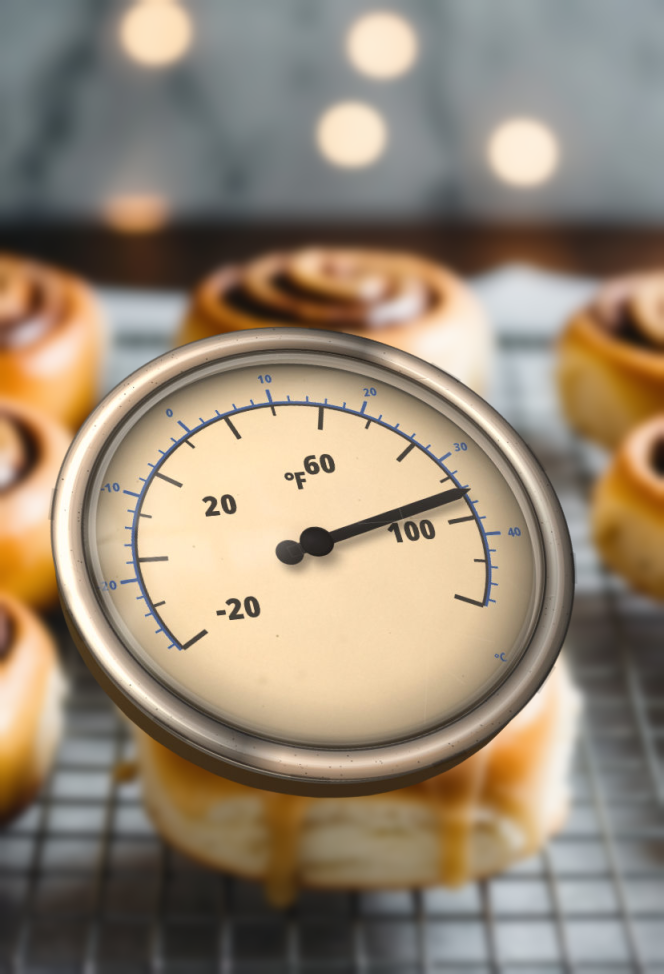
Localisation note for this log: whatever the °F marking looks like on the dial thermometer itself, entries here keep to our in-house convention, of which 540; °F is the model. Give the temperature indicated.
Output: 95; °F
